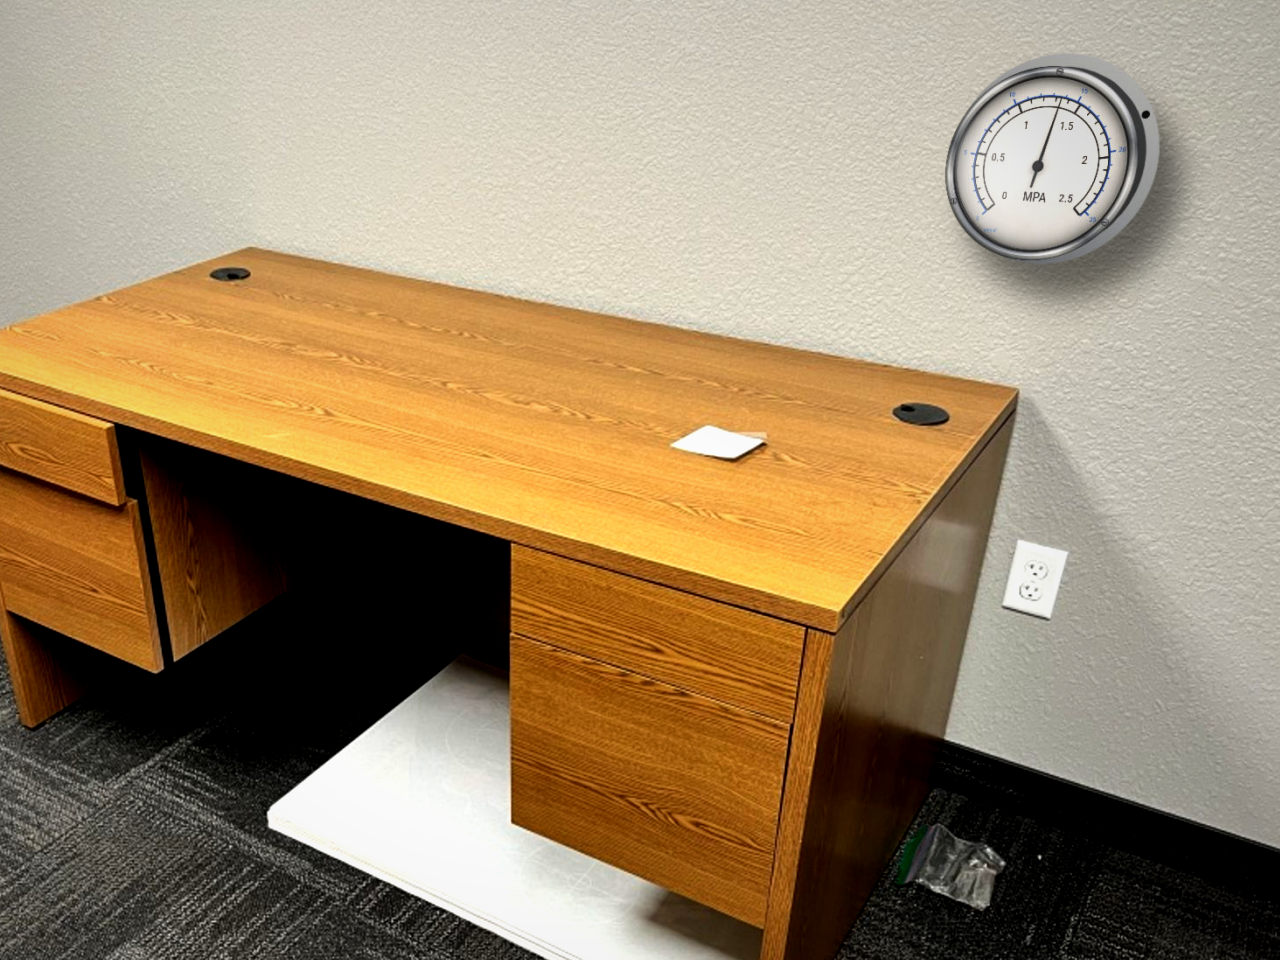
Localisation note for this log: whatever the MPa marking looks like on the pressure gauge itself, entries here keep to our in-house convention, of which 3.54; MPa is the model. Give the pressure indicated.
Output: 1.35; MPa
